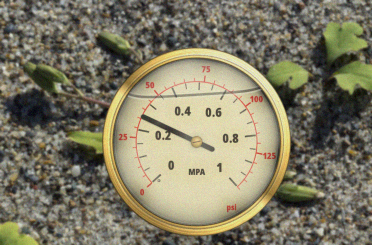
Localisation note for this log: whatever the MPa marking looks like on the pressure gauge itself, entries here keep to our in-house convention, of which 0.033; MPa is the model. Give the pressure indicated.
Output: 0.25; MPa
